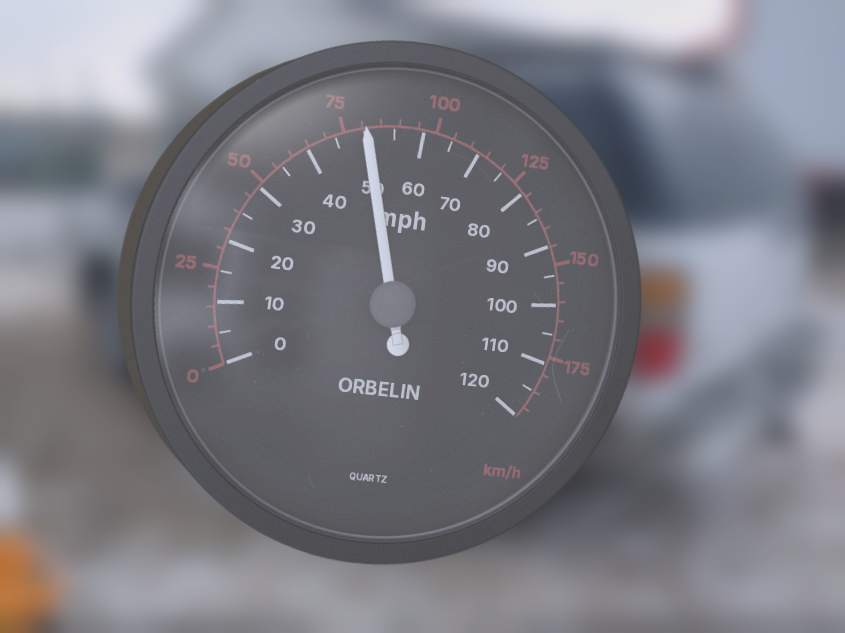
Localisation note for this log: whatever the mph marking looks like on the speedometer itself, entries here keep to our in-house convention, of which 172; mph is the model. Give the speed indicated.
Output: 50; mph
